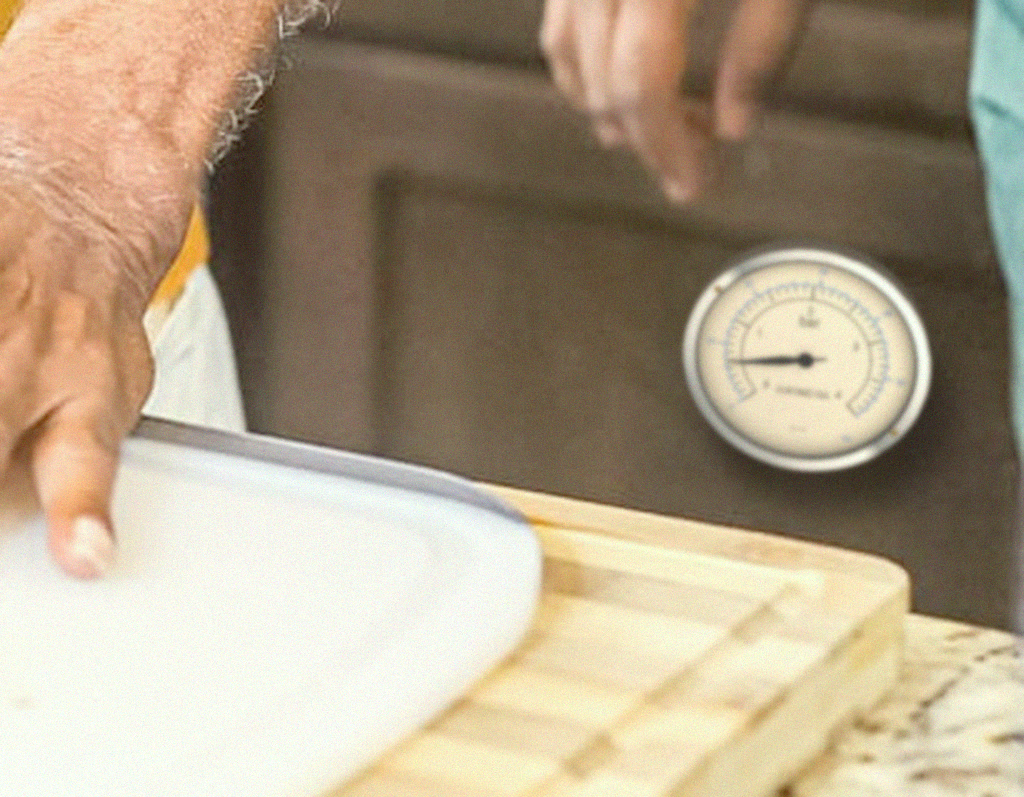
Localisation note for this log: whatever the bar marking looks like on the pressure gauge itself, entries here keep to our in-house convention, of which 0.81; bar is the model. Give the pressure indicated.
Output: 0.5; bar
